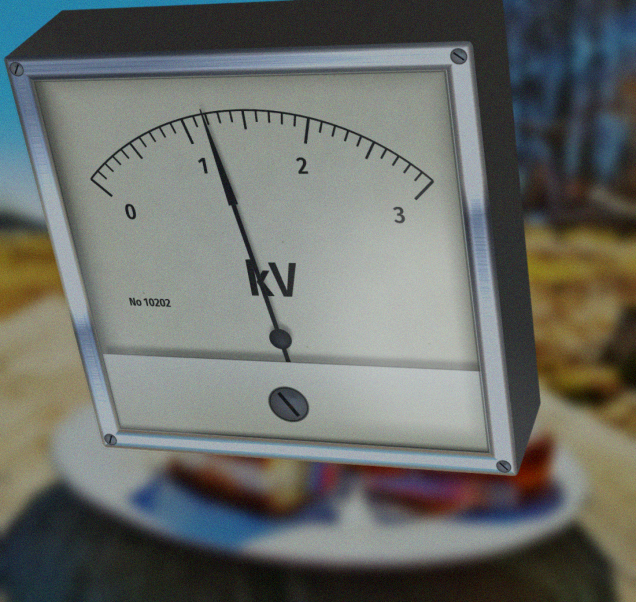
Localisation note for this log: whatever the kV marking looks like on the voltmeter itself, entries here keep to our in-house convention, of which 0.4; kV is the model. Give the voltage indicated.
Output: 1.2; kV
